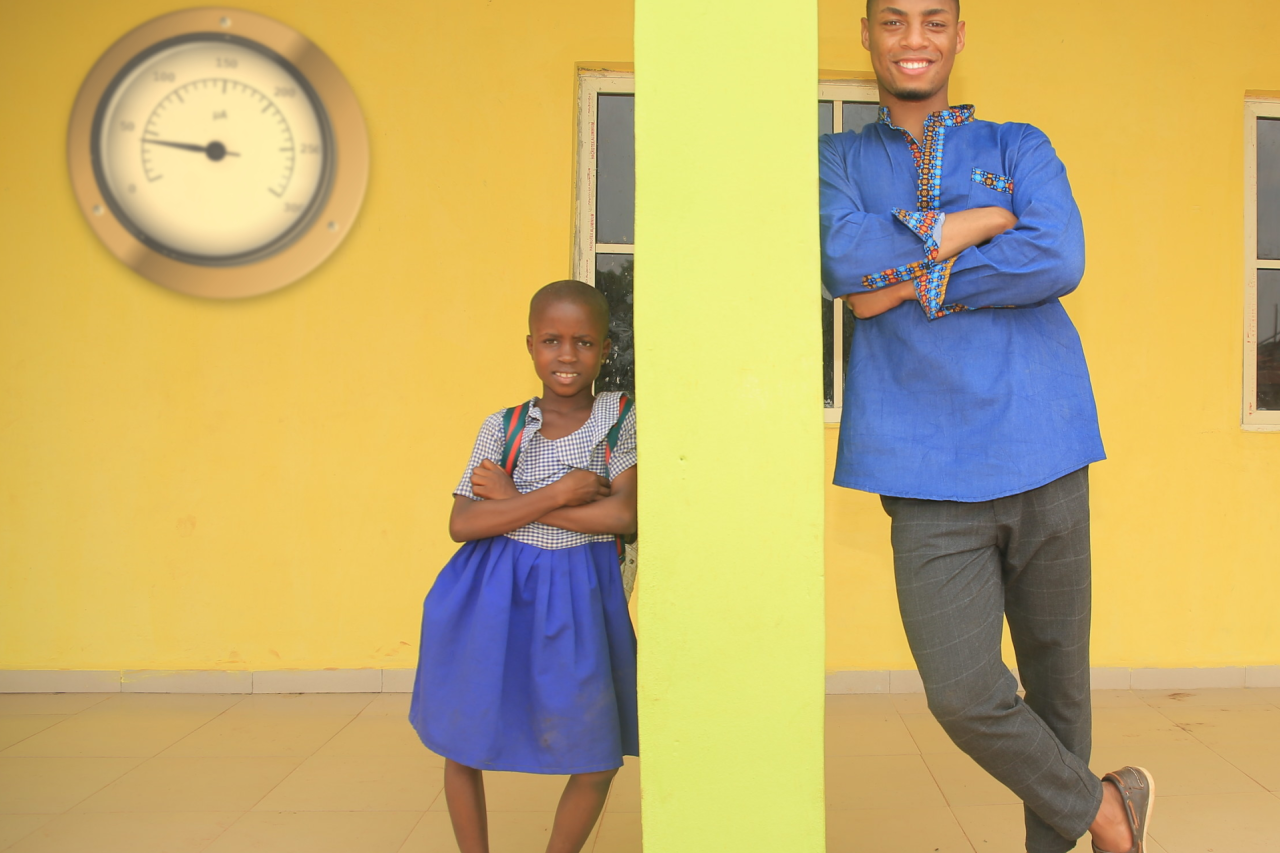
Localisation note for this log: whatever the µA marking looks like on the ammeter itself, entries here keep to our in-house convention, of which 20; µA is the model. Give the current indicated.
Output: 40; µA
